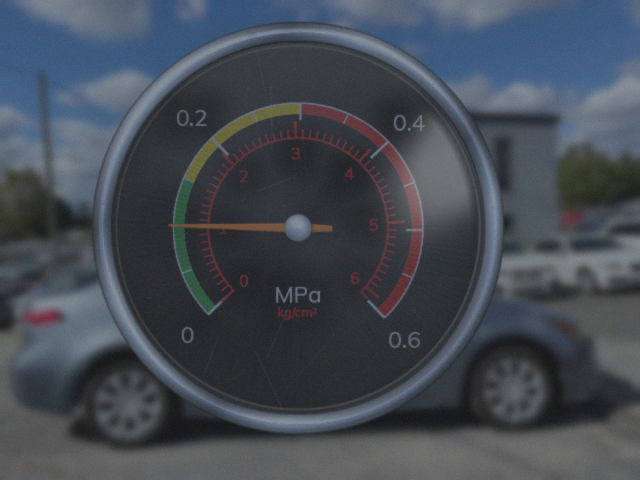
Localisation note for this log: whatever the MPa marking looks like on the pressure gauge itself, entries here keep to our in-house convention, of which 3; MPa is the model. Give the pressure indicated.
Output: 0.1; MPa
